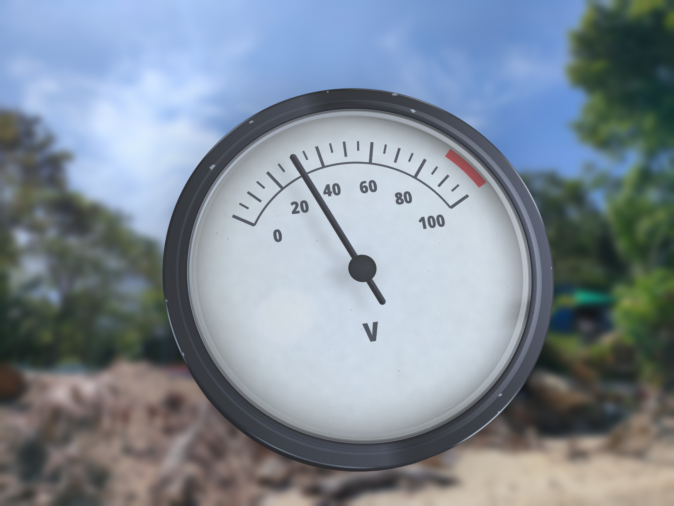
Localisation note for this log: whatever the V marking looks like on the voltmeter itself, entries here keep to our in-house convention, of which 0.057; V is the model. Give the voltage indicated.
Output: 30; V
